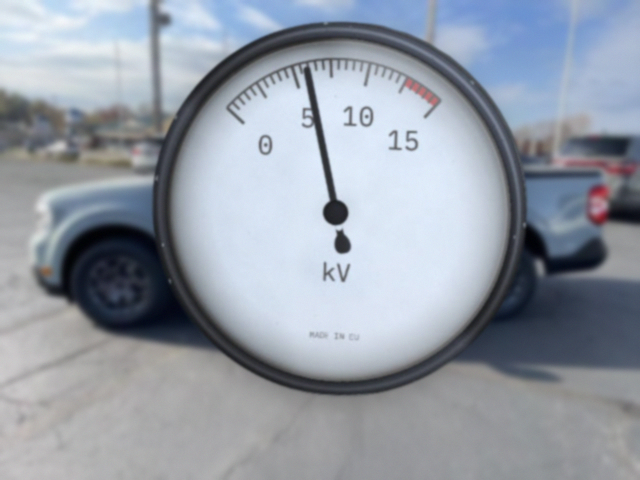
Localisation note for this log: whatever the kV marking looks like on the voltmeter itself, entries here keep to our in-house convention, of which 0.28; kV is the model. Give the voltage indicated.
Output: 6; kV
